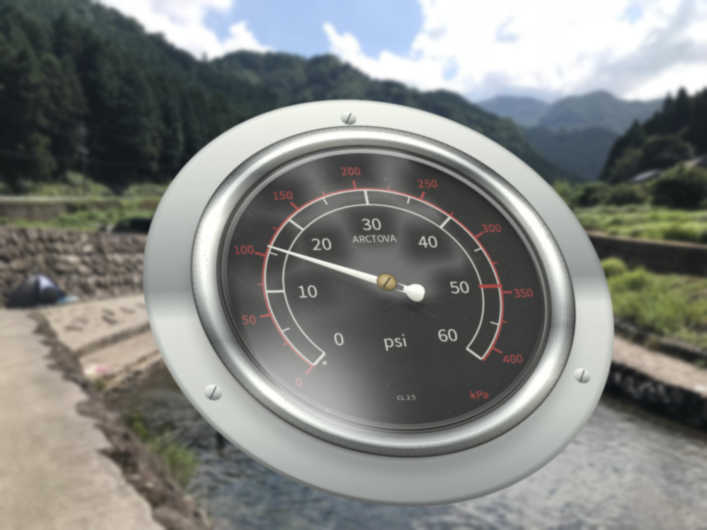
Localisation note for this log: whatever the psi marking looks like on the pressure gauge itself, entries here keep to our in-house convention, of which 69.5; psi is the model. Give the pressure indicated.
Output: 15; psi
